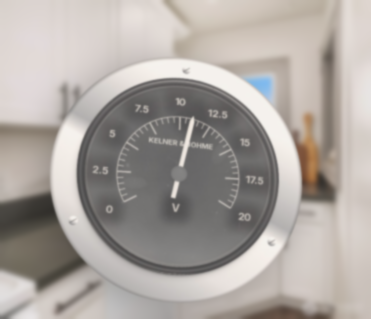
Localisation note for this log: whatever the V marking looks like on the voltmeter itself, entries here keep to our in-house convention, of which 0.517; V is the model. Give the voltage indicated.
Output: 11; V
